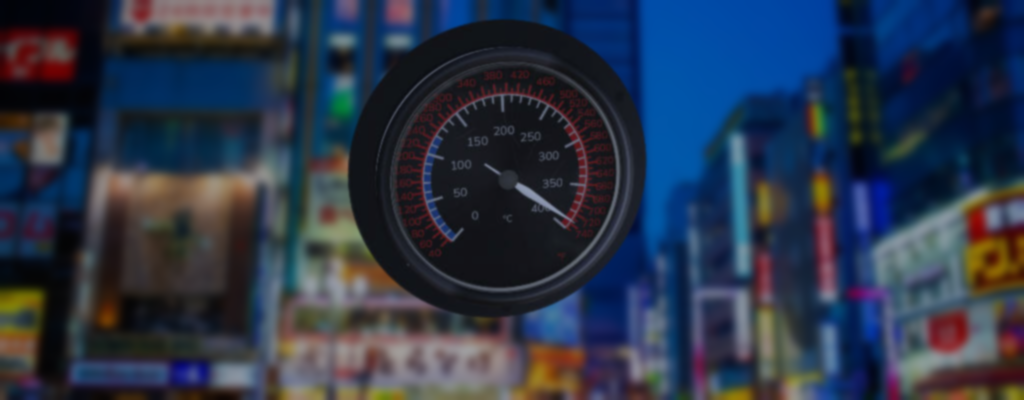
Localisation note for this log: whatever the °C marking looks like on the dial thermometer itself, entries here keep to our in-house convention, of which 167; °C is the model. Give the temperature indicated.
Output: 390; °C
